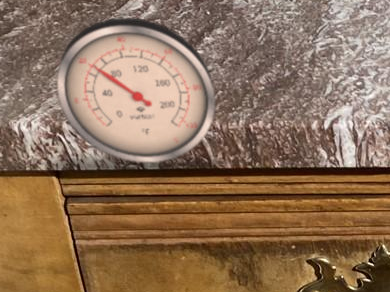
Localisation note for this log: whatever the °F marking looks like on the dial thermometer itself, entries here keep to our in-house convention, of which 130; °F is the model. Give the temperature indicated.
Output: 70; °F
